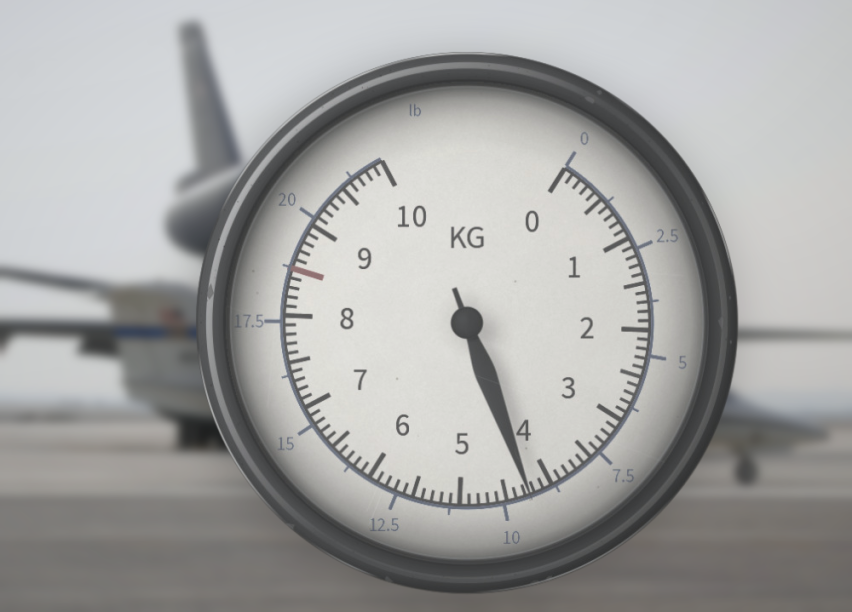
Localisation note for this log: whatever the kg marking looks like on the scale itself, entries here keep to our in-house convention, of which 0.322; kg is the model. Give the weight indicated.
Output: 4.25; kg
